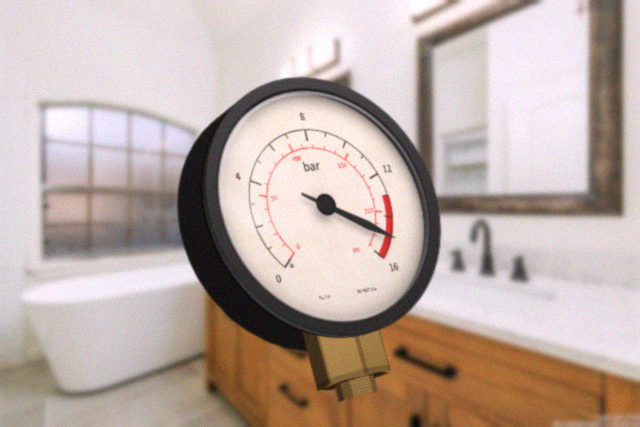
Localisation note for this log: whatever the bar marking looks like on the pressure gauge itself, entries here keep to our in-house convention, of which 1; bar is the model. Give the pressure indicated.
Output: 15; bar
